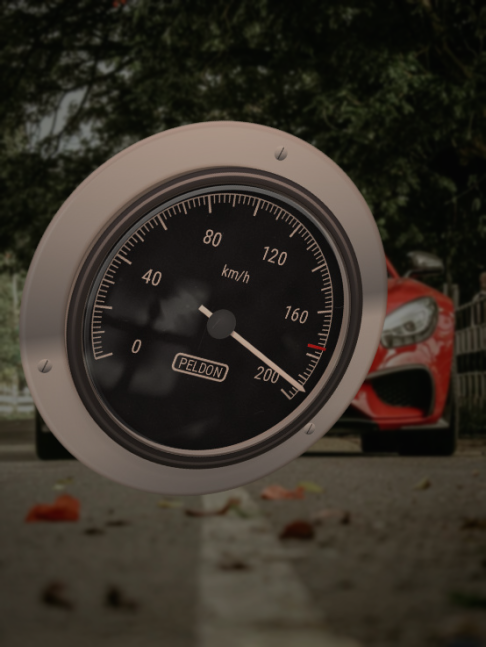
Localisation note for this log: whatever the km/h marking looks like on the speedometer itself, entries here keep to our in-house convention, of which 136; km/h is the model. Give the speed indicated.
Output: 194; km/h
